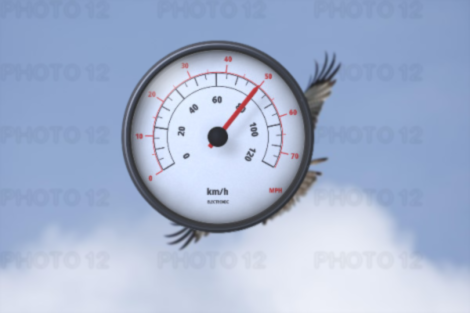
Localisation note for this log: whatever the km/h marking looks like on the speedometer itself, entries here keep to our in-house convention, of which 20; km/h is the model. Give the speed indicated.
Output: 80; km/h
